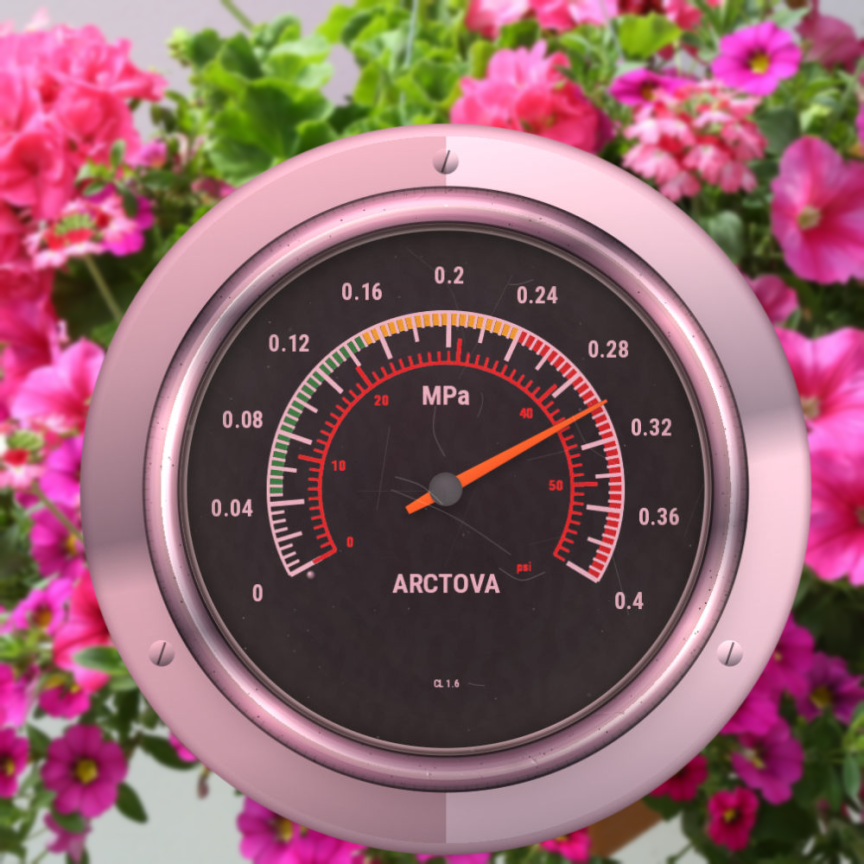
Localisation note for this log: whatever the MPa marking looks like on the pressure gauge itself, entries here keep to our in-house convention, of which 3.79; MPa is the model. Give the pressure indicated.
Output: 0.3; MPa
